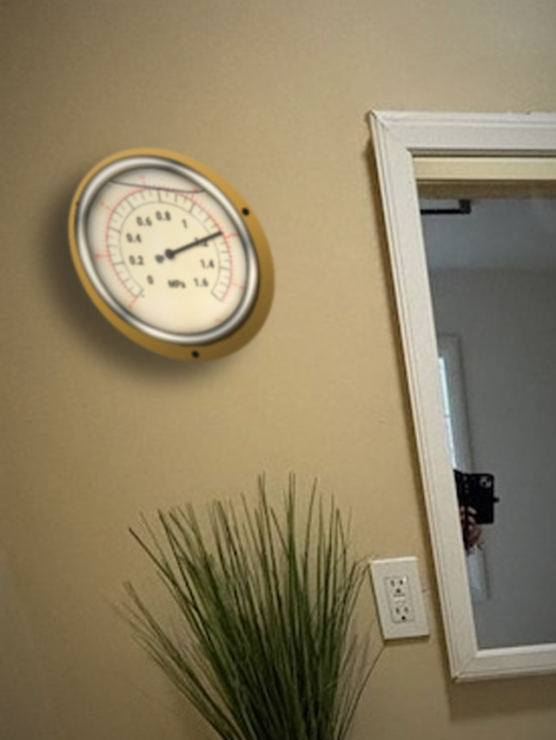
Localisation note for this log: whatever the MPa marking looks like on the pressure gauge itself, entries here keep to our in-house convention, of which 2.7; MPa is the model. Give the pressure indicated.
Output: 1.2; MPa
